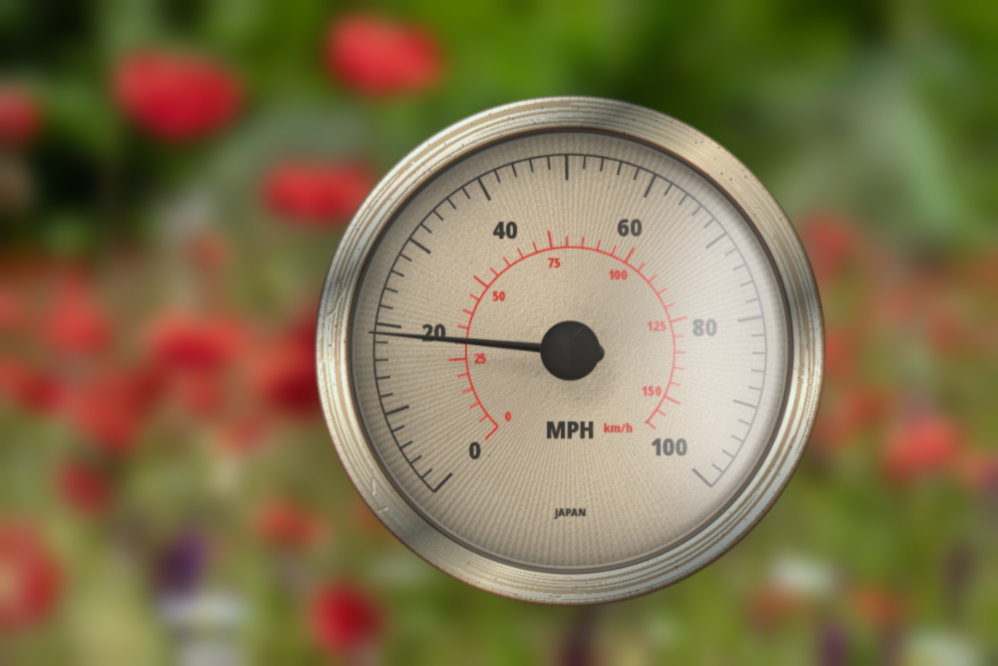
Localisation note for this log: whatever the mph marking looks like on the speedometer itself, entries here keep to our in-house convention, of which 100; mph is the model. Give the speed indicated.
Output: 19; mph
